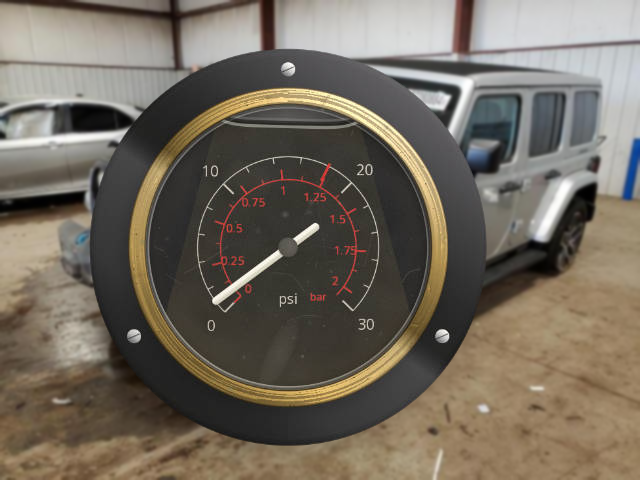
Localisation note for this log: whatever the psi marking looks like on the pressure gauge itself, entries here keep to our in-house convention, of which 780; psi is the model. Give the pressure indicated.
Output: 1; psi
